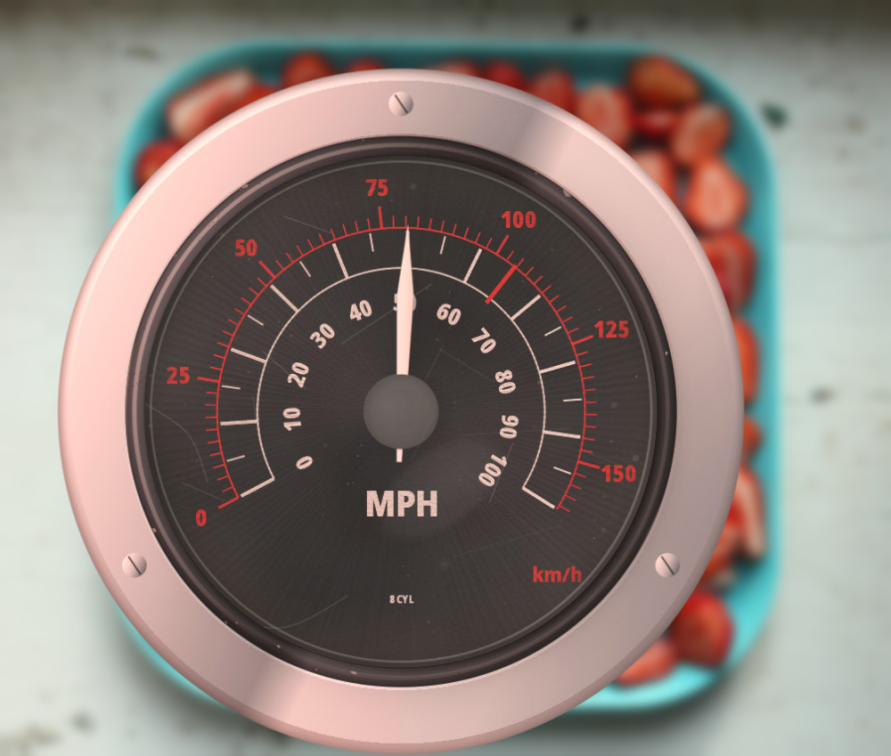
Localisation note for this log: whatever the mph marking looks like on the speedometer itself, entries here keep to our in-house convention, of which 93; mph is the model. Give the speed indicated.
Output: 50; mph
